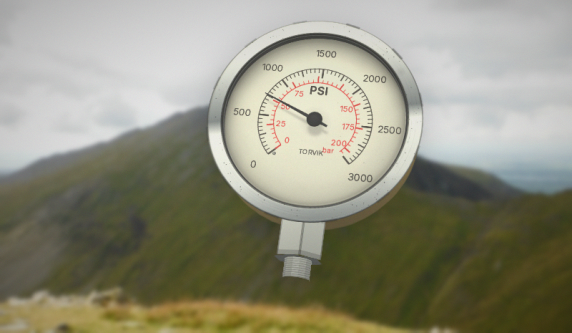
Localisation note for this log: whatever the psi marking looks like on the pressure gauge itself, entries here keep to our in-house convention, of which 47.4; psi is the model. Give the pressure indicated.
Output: 750; psi
